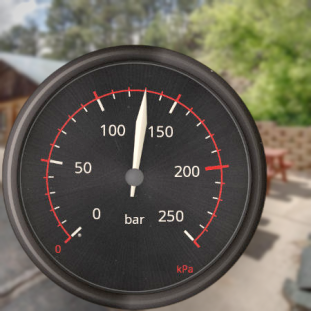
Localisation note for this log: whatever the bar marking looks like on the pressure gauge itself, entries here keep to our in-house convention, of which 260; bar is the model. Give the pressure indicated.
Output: 130; bar
